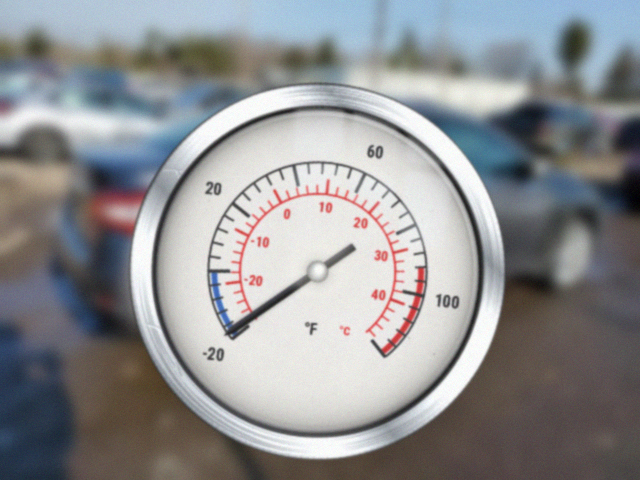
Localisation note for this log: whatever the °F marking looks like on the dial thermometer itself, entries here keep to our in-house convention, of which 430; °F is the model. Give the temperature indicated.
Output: -18; °F
